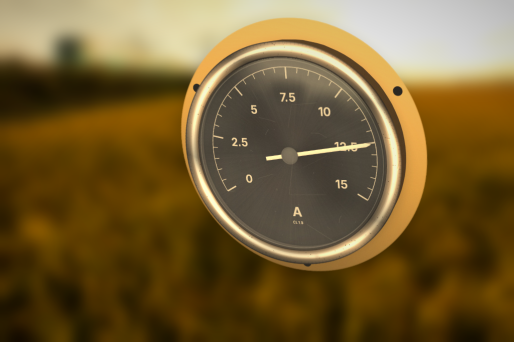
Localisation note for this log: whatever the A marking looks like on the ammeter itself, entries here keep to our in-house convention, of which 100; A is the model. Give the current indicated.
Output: 12.5; A
